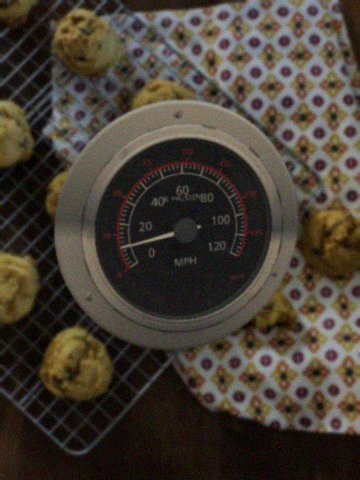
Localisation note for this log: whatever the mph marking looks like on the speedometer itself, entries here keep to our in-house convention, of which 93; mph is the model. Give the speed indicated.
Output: 10; mph
